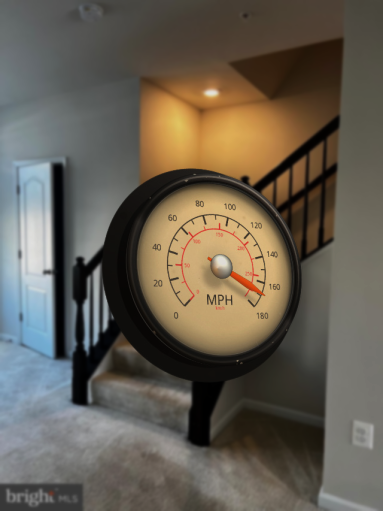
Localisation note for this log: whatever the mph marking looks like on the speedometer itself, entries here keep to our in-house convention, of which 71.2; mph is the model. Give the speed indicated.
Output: 170; mph
